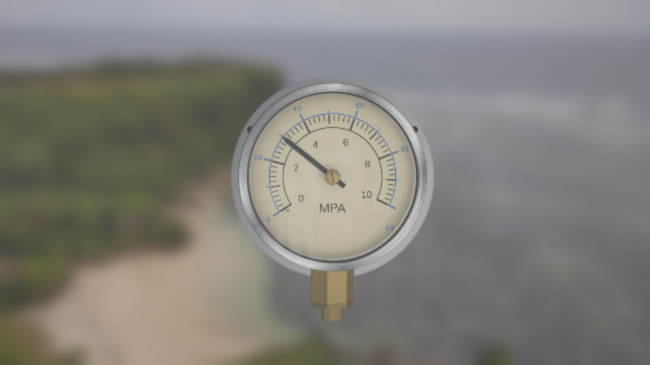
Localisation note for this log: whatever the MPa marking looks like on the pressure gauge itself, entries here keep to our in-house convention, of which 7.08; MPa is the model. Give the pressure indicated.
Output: 3; MPa
